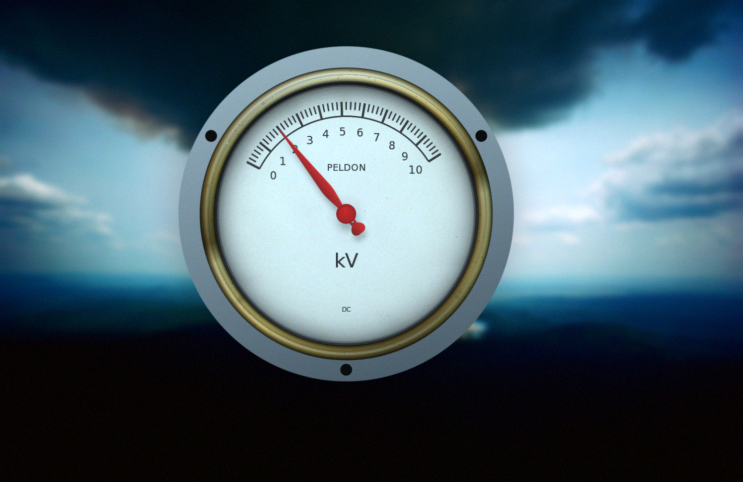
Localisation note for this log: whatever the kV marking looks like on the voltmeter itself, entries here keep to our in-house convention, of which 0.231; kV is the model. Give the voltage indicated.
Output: 2; kV
